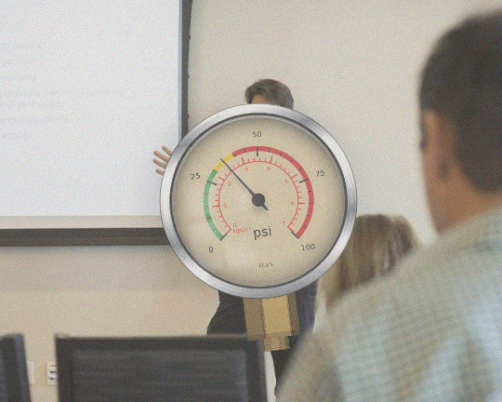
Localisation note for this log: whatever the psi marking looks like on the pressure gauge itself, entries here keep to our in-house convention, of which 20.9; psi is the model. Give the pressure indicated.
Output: 35; psi
